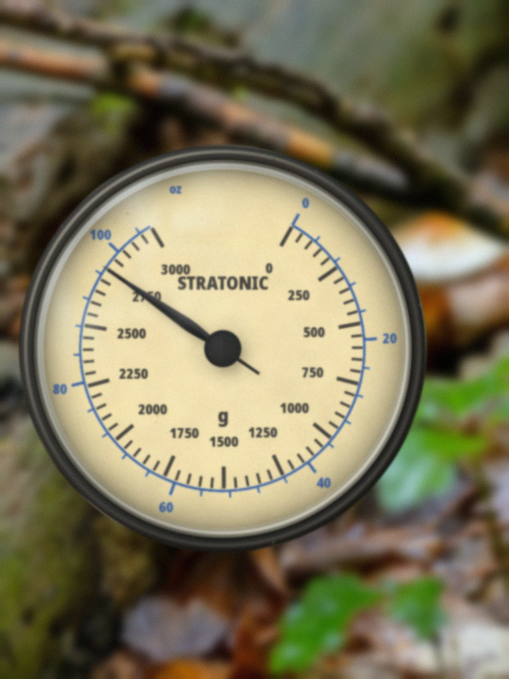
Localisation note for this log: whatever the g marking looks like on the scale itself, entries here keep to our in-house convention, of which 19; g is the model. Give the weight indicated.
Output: 2750; g
